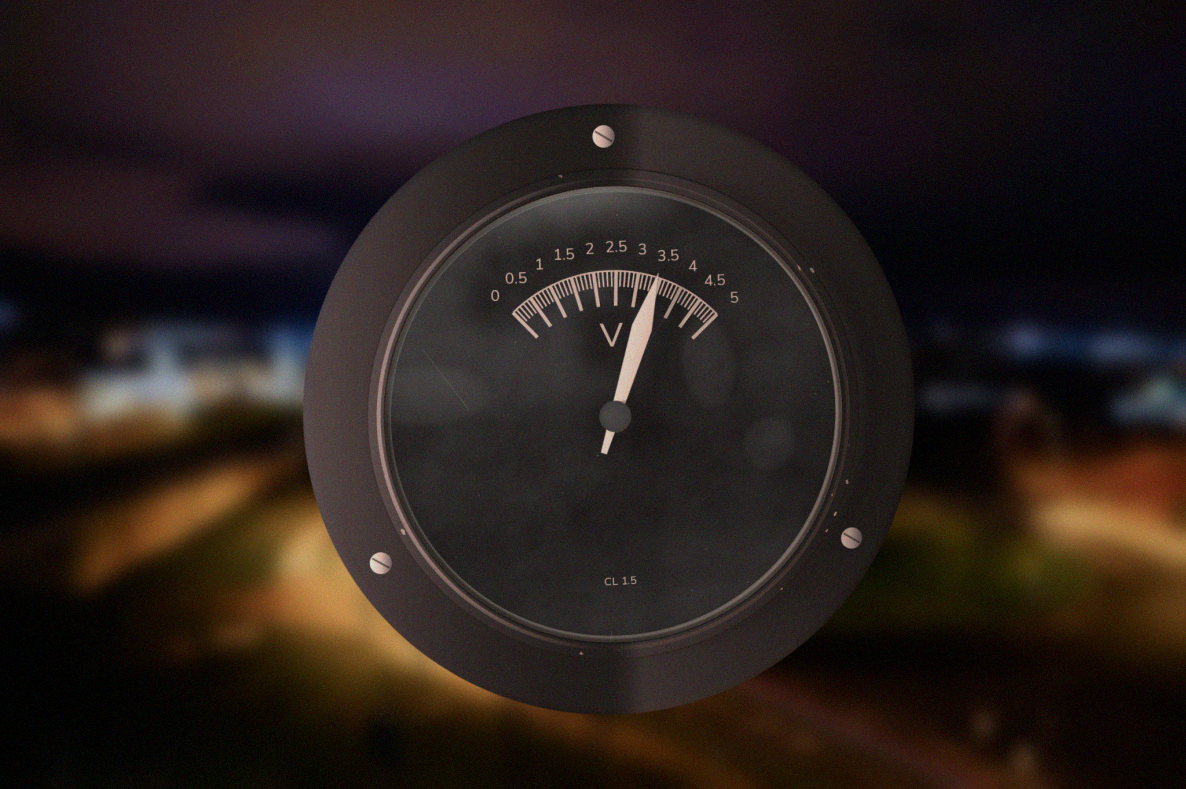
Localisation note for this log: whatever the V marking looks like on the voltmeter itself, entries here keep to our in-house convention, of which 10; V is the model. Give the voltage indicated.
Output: 3.4; V
